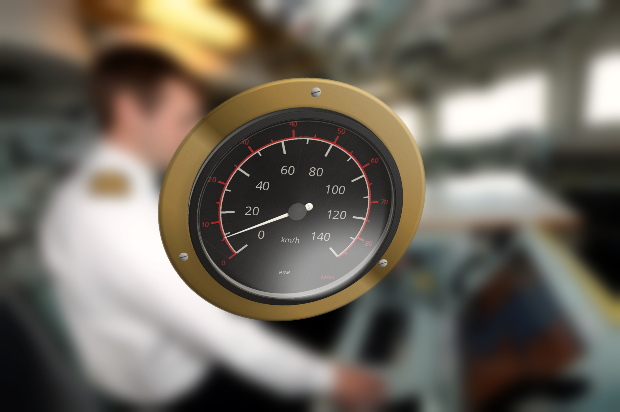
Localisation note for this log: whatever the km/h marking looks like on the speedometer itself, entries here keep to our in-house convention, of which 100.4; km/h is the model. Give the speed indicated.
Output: 10; km/h
